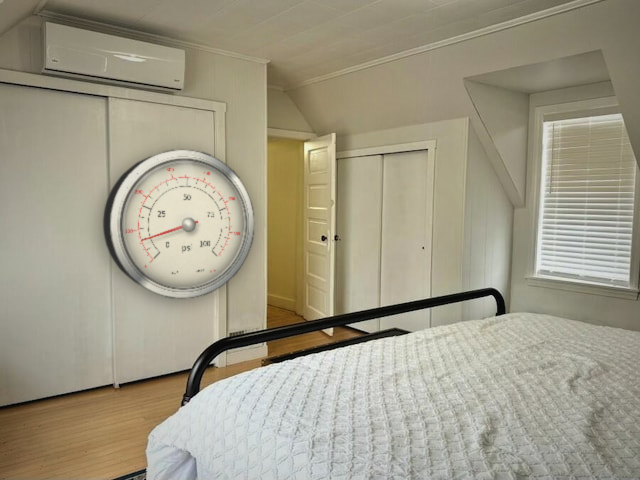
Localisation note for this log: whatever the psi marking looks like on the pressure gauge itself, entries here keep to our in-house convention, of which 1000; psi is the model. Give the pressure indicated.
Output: 10; psi
